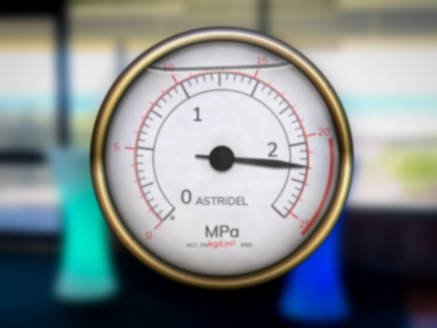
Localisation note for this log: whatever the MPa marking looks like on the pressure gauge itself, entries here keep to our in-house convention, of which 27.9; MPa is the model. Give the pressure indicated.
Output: 2.15; MPa
